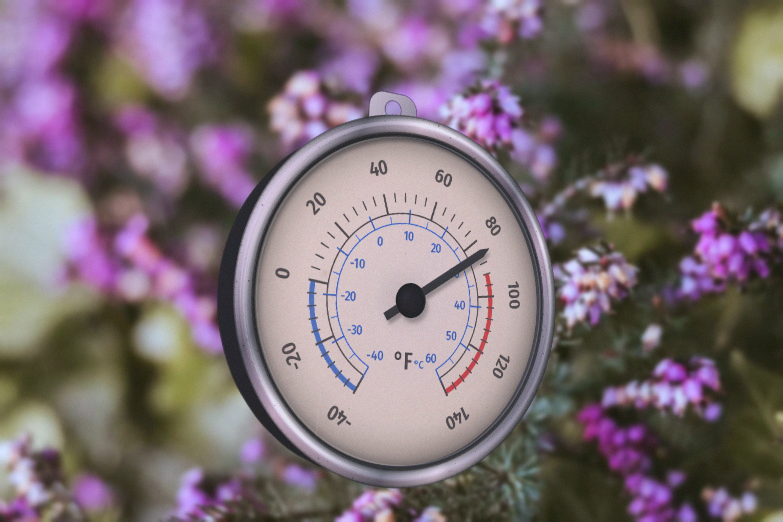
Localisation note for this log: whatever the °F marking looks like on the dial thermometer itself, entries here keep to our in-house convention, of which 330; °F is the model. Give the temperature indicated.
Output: 84; °F
